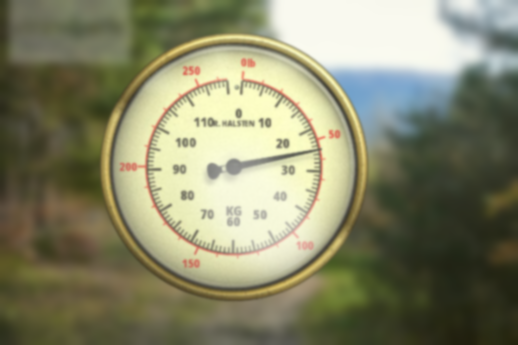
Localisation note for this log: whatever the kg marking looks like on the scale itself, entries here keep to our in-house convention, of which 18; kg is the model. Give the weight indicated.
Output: 25; kg
